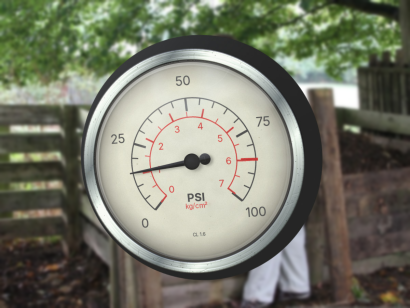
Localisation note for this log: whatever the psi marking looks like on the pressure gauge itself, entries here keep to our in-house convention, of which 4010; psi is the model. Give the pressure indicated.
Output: 15; psi
